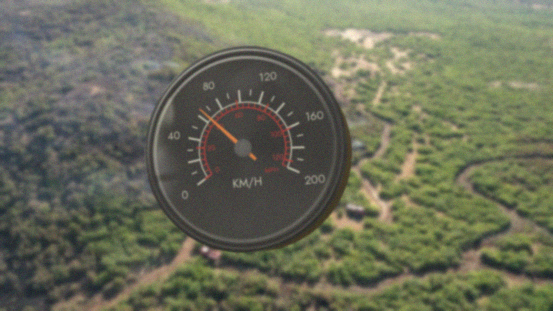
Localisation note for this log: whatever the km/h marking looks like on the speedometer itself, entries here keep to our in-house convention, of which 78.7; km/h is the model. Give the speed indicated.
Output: 65; km/h
